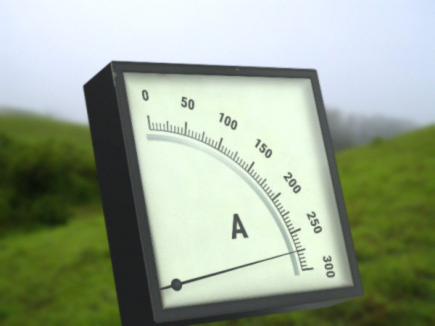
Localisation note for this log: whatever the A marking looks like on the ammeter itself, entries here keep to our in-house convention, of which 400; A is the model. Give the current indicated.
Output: 275; A
